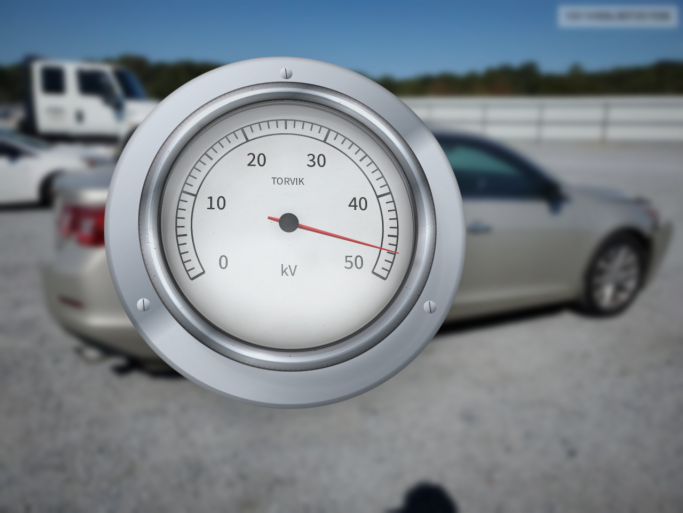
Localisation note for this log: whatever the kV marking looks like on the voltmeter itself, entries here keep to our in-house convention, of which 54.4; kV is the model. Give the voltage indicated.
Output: 47; kV
